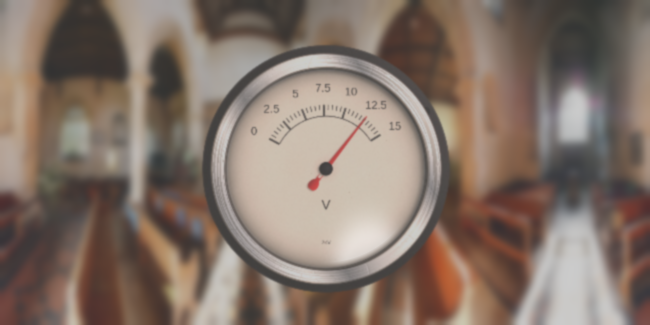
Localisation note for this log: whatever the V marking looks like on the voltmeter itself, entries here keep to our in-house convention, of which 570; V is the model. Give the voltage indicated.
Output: 12.5; V
